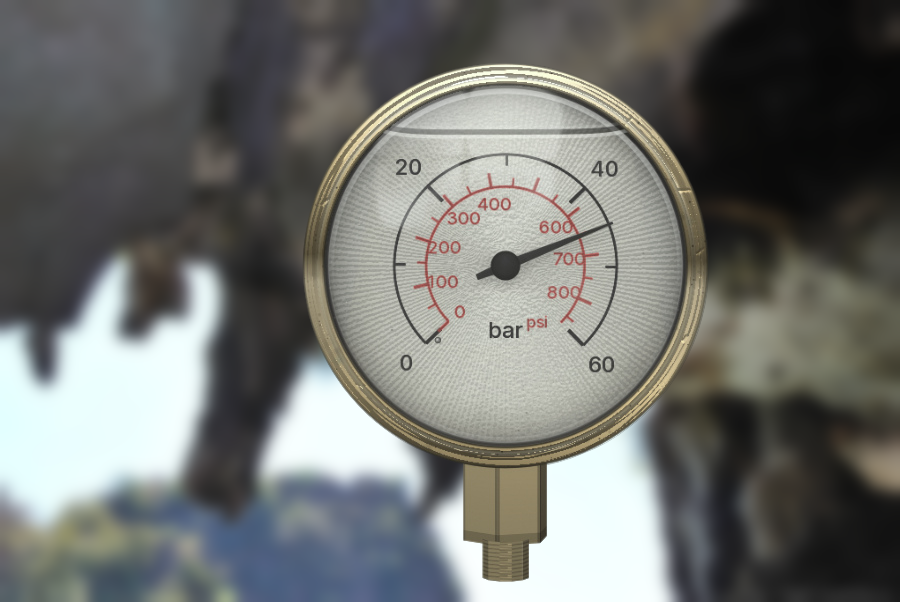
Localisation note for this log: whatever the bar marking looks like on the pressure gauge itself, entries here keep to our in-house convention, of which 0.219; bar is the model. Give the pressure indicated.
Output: 45; bar
